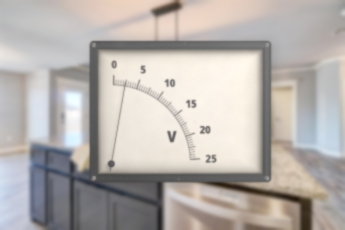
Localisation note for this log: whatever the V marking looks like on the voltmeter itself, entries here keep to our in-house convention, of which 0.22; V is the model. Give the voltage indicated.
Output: 2.5; V
